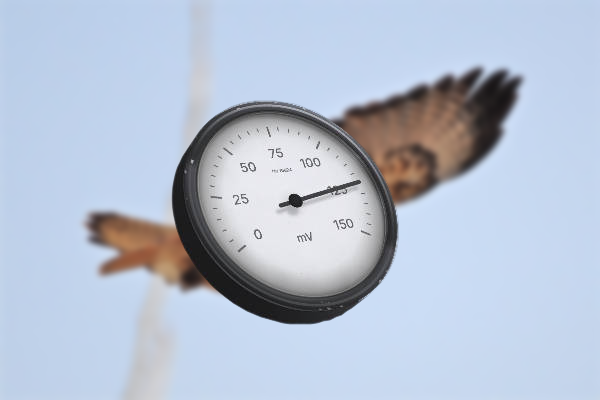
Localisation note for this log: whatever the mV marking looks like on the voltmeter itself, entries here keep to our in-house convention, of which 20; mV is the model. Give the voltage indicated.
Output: 125; mV
